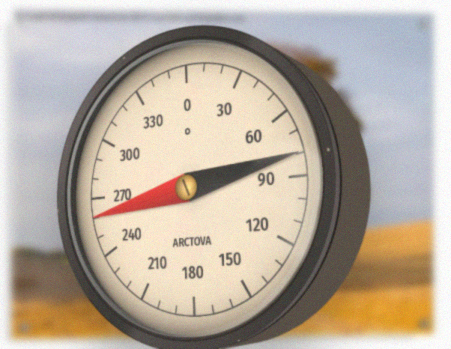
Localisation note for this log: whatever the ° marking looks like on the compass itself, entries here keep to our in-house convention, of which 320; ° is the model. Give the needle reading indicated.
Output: 260; °
